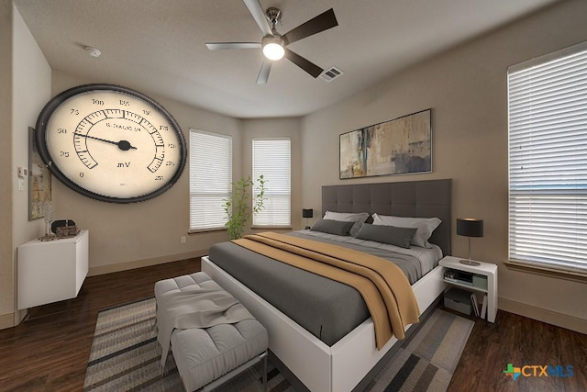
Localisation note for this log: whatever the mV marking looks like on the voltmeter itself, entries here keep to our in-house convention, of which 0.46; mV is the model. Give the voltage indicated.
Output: 50; mV
